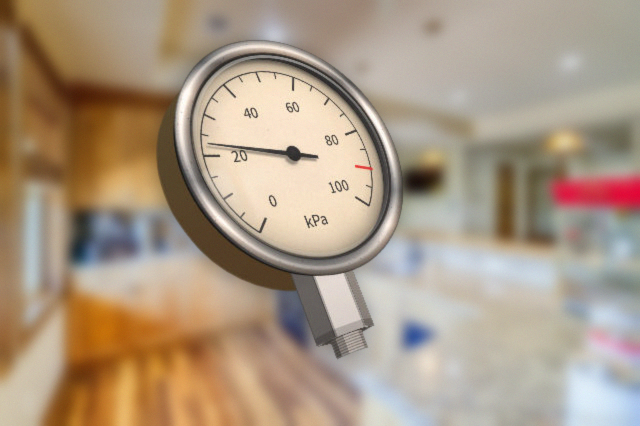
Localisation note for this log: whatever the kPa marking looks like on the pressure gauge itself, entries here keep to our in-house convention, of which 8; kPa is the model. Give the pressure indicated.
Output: 22.5; kPa
